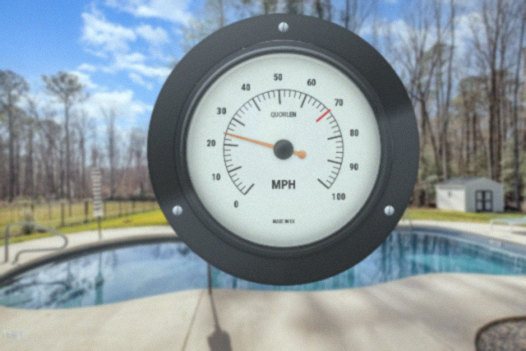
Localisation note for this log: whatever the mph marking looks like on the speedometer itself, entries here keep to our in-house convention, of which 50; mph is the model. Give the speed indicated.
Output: 24; mph
